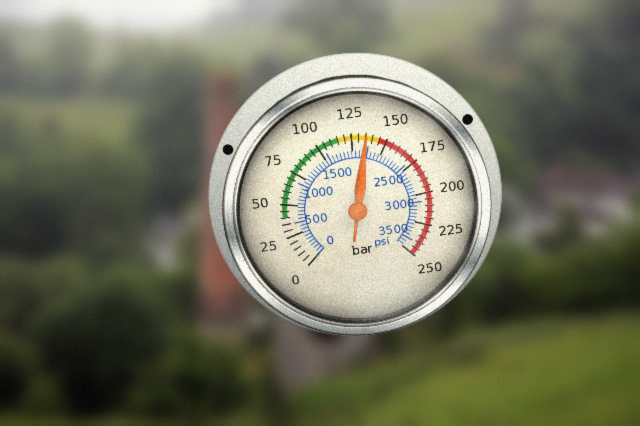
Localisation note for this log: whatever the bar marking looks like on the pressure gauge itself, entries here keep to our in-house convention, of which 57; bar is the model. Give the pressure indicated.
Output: 135; bar
